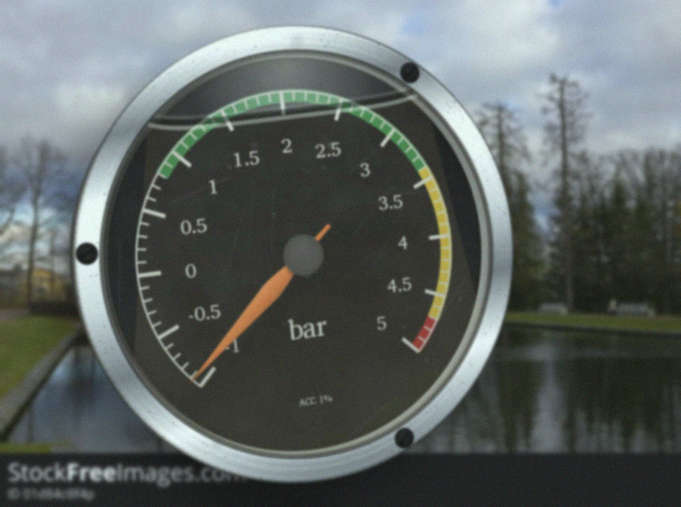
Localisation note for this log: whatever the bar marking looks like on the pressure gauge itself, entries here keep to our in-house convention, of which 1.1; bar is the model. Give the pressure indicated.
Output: -0.9; bar
